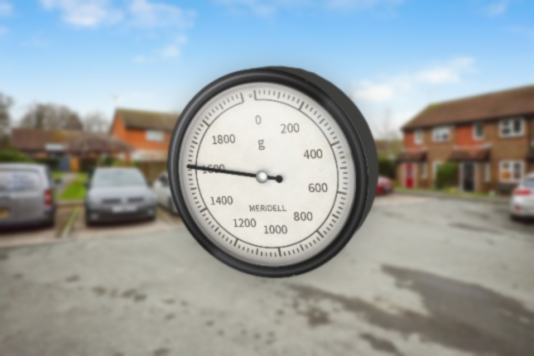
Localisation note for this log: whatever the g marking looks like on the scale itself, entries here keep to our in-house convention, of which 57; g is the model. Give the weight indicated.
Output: 1600; g
